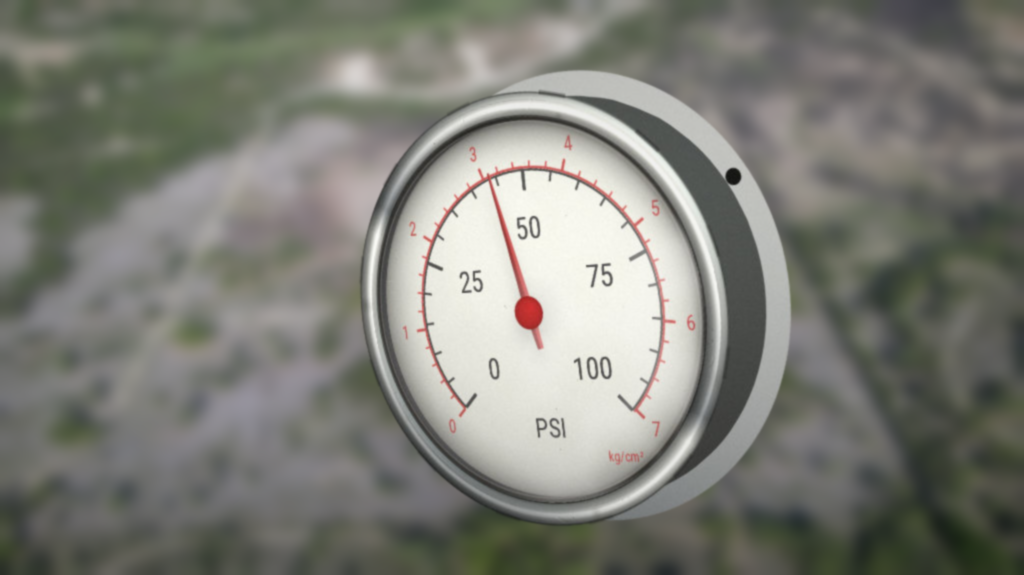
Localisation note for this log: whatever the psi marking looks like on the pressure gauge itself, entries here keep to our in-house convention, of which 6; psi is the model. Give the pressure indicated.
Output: 45; psi
